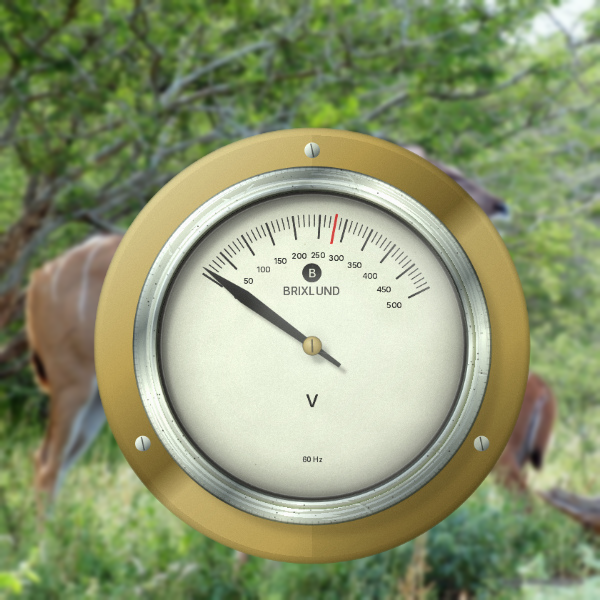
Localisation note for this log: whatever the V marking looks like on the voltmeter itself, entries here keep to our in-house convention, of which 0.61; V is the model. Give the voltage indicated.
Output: 10; V
